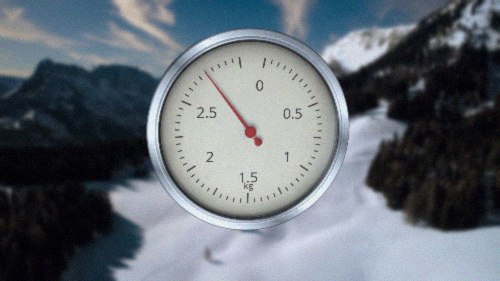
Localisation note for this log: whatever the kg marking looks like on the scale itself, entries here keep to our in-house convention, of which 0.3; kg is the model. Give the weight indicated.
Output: 2.75; kg
